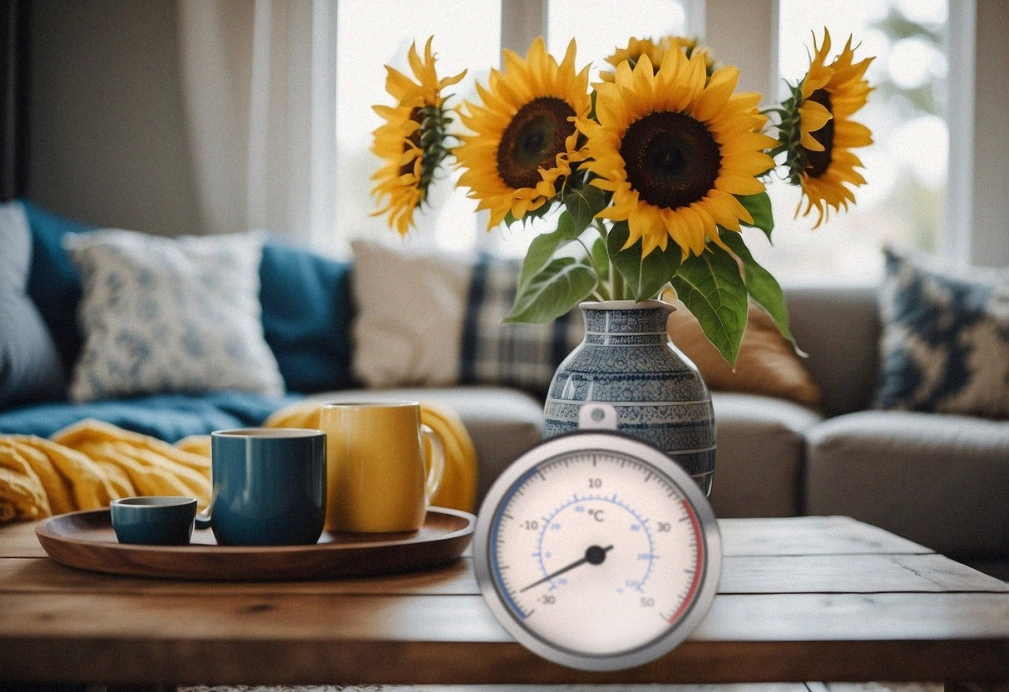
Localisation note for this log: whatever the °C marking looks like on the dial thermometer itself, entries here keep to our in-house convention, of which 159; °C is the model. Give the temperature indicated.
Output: -25; °C
